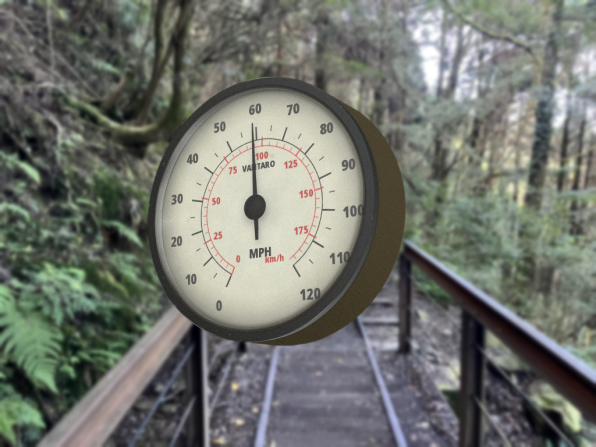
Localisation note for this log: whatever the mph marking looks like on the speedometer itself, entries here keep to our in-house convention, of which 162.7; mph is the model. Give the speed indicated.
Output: 60; mph
